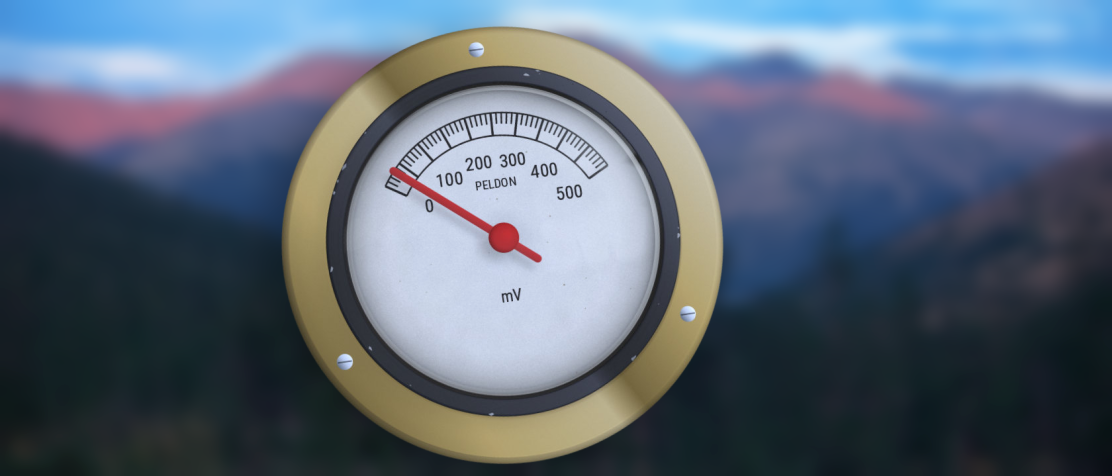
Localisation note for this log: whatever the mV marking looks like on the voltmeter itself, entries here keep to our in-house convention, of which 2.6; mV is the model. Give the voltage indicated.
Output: 30; mV
